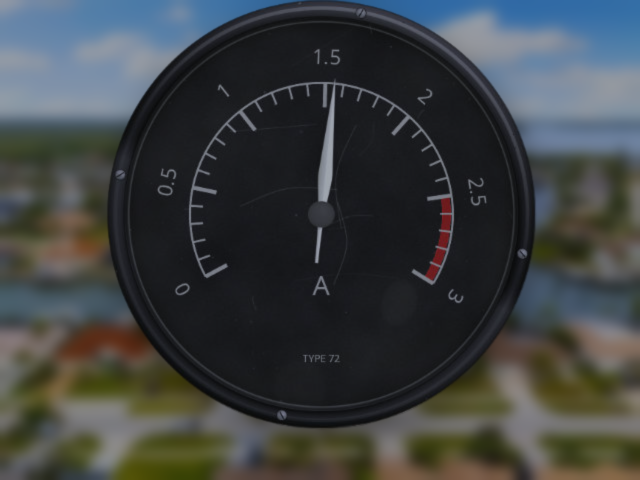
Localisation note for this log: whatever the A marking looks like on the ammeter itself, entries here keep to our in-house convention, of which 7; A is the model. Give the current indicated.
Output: 1.55; A
